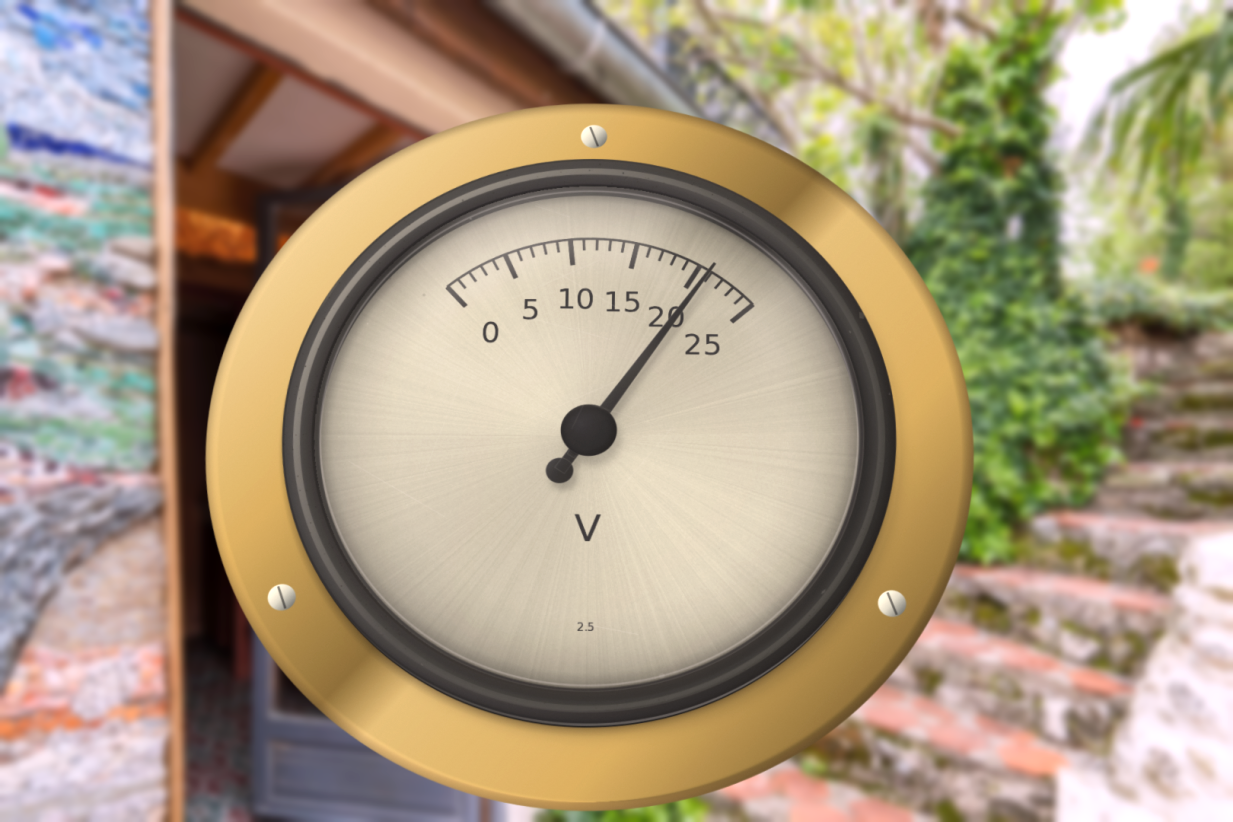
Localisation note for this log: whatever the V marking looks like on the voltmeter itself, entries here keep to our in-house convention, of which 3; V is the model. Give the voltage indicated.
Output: 21; V
